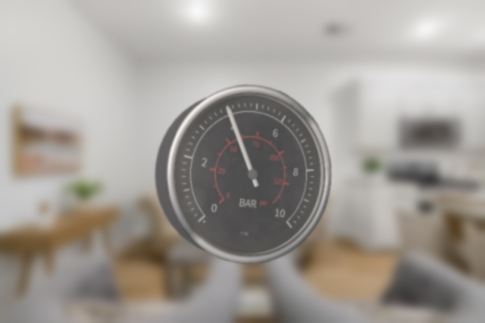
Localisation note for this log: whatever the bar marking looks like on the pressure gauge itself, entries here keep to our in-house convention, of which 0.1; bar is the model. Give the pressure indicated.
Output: 4; bar
